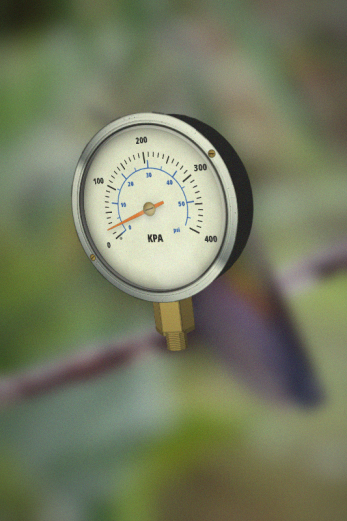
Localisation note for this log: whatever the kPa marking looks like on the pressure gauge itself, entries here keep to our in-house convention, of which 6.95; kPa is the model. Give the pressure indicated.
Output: 20; kPa
